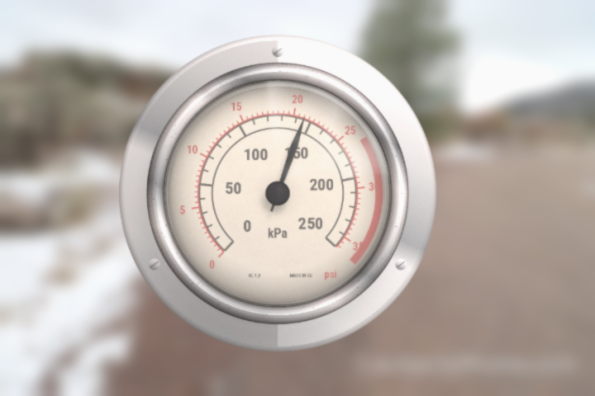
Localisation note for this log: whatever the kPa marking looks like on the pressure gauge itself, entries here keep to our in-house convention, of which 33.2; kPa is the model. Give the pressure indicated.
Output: 145; kPa
